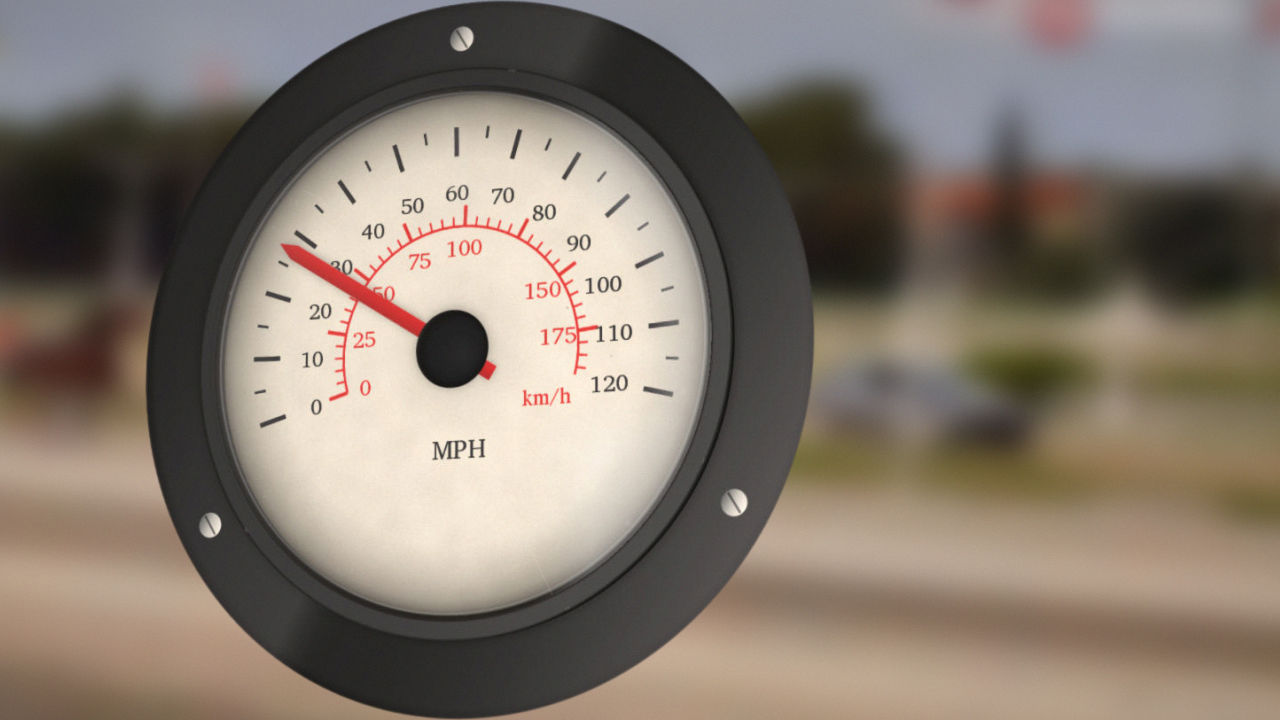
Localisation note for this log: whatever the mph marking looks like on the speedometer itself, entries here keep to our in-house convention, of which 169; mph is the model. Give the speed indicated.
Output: 27.5; mph
